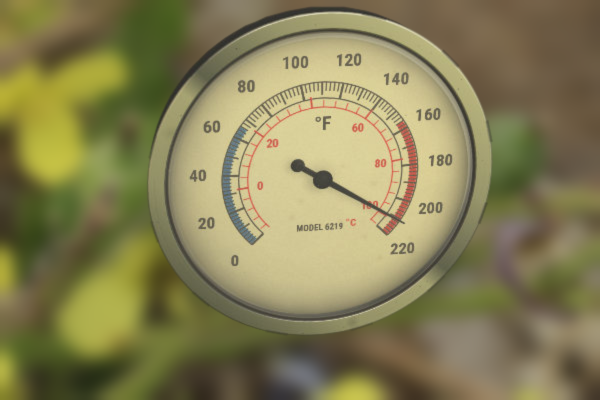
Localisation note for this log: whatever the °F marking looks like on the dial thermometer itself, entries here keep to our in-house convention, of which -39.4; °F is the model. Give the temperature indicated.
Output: 210; °F
